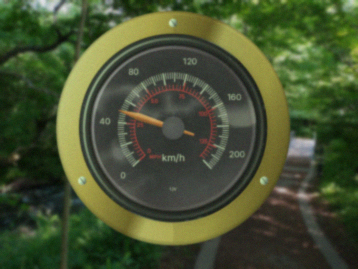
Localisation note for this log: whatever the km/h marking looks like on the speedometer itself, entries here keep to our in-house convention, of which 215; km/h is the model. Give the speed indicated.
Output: 50; km/h
